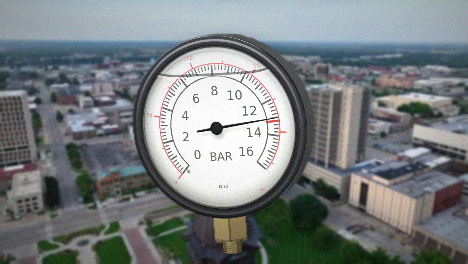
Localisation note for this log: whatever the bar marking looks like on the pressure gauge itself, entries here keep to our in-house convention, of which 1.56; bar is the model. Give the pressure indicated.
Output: 13; bar
